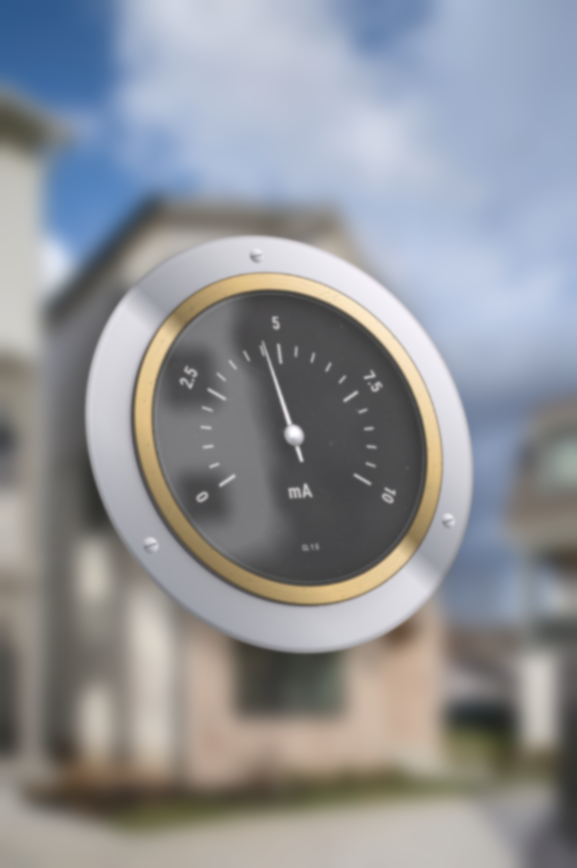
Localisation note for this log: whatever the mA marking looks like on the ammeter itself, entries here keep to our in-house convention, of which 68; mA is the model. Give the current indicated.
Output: 4.5; mA
